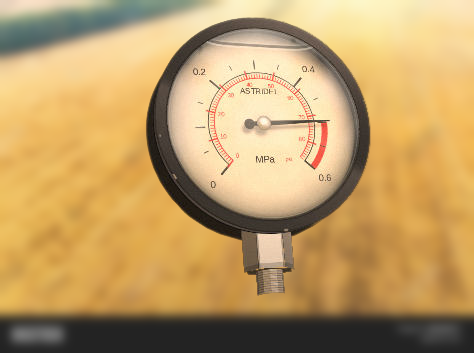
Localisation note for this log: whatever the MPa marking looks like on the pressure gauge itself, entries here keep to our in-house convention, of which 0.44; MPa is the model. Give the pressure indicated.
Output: 0.5; MPa
